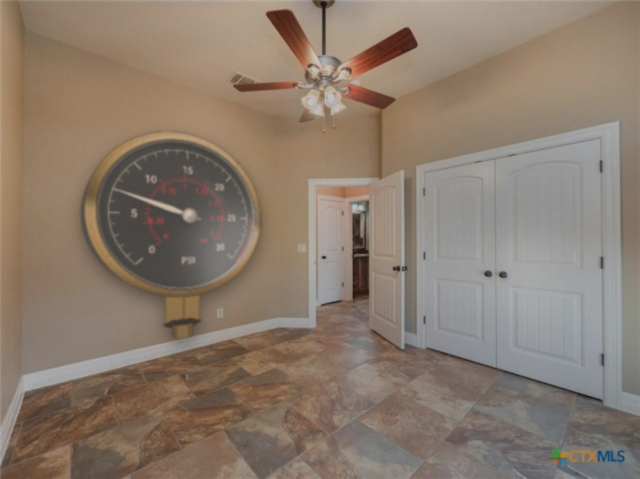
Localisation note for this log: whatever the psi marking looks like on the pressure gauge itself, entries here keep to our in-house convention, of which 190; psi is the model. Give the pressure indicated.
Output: 7; psi
